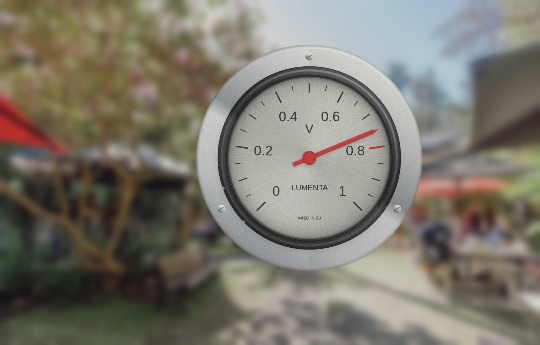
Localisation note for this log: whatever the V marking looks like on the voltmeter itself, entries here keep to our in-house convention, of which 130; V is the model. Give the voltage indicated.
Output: 0.75; V
